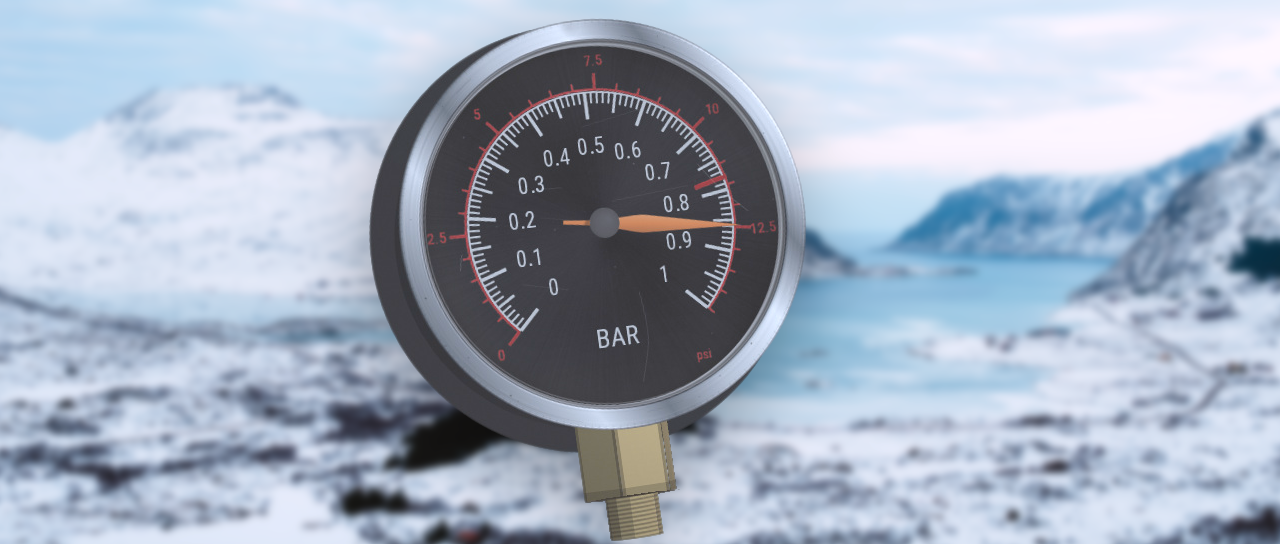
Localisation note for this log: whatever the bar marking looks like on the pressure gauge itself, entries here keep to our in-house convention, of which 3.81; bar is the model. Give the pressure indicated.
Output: 0.86; bar
